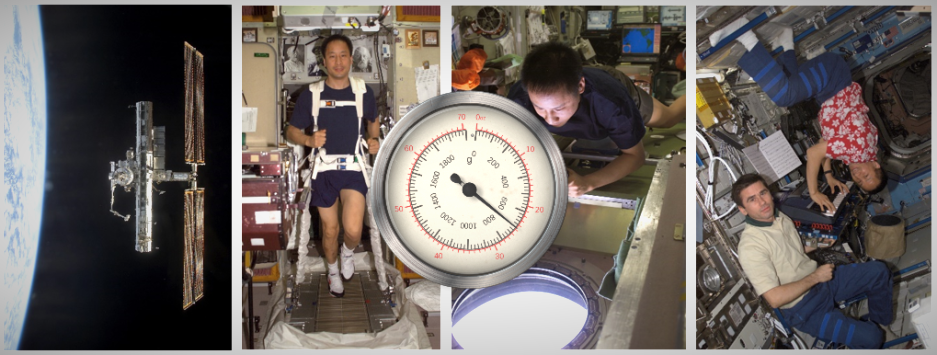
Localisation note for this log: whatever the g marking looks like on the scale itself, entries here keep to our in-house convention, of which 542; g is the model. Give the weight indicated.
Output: 700; g
